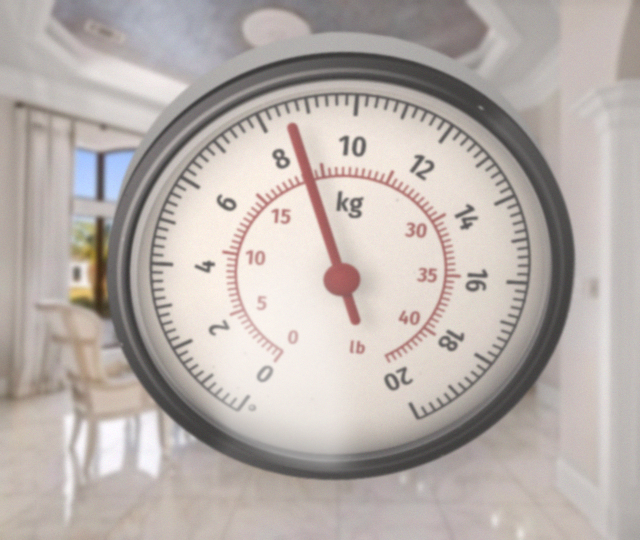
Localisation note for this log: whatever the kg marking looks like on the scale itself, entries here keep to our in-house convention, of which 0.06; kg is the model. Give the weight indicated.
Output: 8.6; kg
